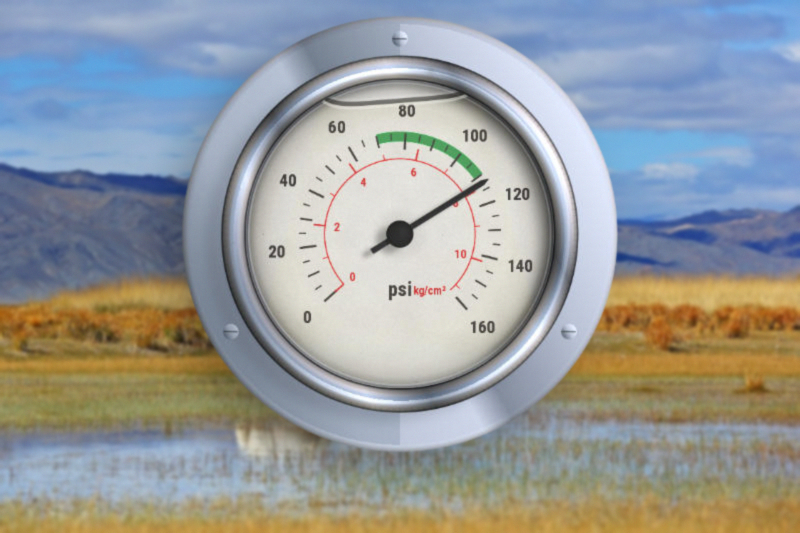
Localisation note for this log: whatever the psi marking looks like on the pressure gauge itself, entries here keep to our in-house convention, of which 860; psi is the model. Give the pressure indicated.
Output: 112.5; psi
